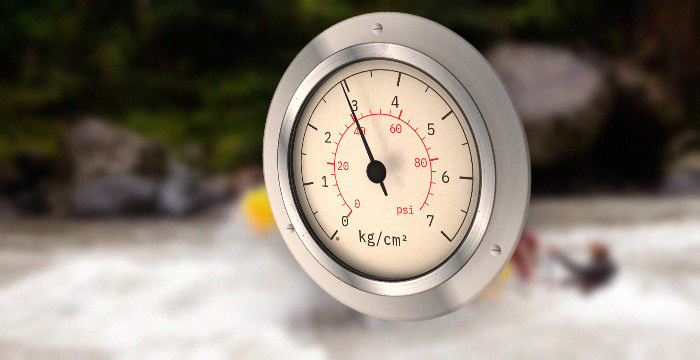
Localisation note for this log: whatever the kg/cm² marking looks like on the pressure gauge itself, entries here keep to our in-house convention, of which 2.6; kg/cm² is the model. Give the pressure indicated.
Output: 3; kg/cm²
